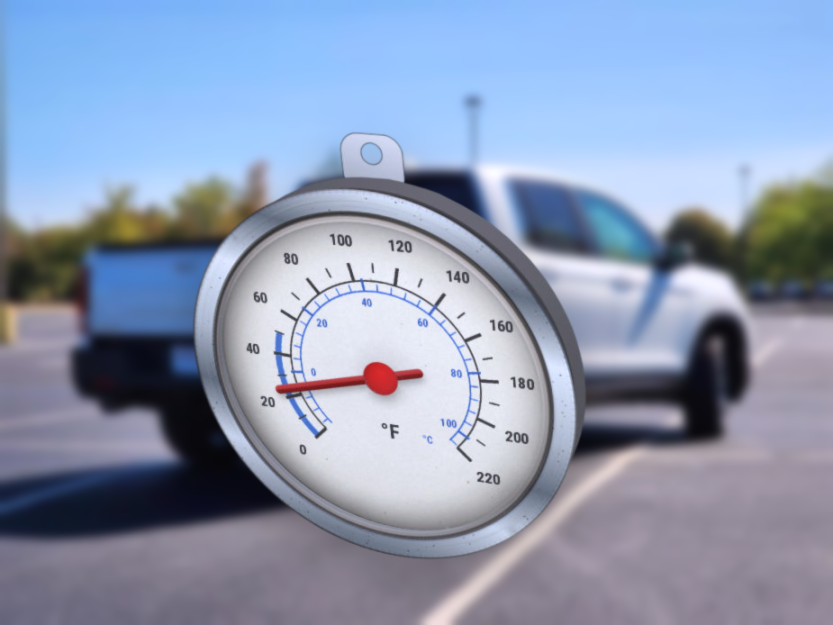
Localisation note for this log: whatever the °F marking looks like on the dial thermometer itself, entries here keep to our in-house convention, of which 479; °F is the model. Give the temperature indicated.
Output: 25; °F
